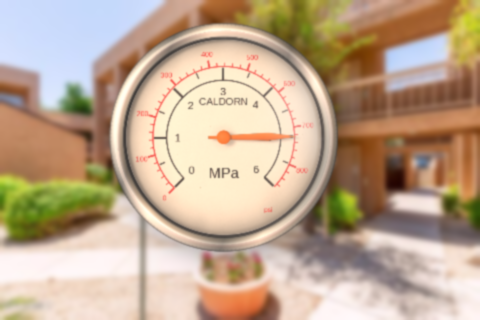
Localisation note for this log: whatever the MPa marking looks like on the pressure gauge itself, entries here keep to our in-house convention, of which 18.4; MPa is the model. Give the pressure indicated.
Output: 5; MPa
